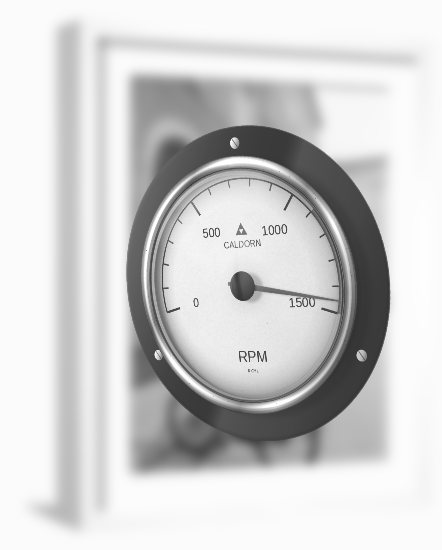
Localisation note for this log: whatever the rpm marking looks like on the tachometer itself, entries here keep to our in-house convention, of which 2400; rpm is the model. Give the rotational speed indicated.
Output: 1450; rpm
